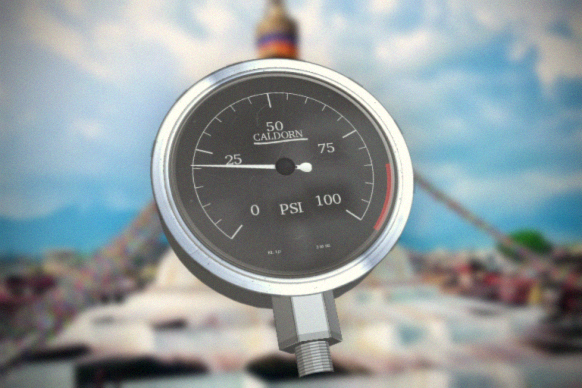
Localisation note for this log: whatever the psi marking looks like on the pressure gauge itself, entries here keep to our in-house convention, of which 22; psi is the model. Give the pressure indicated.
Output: 20; psi
